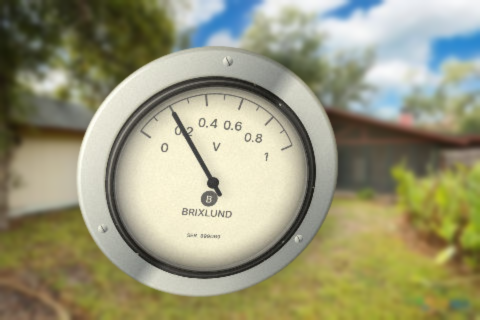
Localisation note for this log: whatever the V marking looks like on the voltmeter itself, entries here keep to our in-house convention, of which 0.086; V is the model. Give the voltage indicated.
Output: 0.2; V
